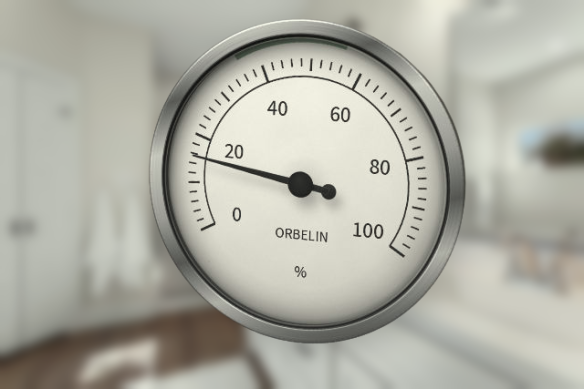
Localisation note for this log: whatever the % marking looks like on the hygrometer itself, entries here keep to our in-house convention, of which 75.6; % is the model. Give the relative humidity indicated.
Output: 16; %
